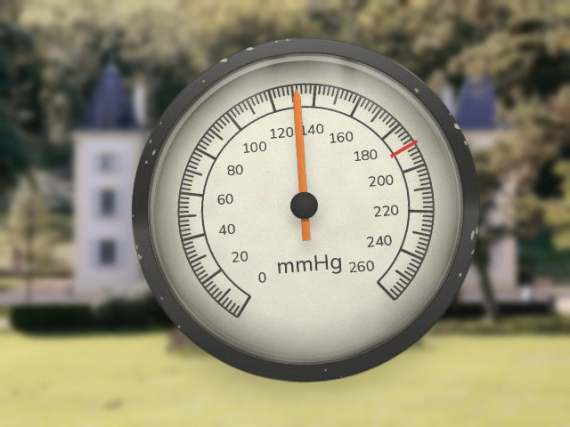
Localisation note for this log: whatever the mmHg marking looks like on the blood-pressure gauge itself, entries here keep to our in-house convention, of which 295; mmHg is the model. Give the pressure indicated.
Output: 132; mmHg
